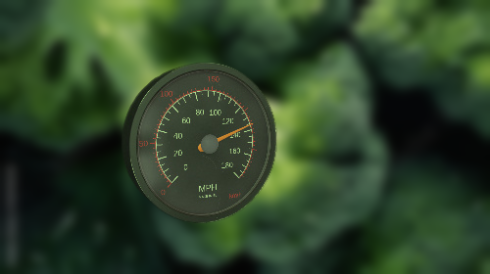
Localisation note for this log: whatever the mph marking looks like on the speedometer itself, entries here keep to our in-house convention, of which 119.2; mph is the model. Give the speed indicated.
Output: 135; mph
